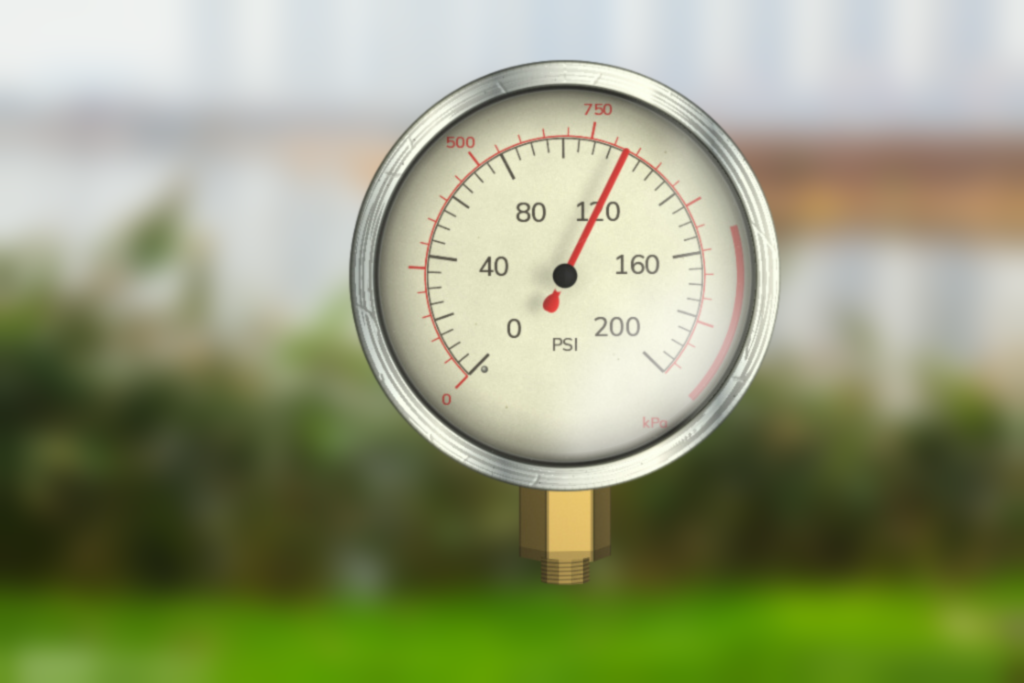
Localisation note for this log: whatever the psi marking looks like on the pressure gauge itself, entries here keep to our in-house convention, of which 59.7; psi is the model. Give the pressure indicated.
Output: 120; psi
